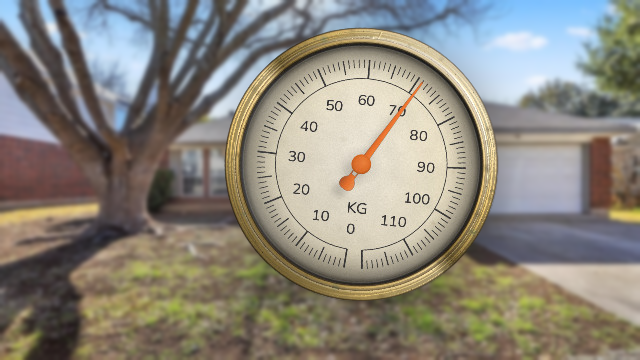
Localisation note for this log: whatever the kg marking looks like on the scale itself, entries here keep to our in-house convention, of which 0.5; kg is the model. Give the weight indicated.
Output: 71; kg
